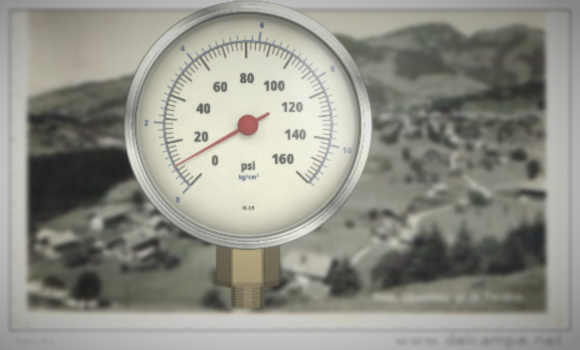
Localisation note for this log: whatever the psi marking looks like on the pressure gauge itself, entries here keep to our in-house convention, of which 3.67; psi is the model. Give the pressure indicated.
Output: 10; psi
